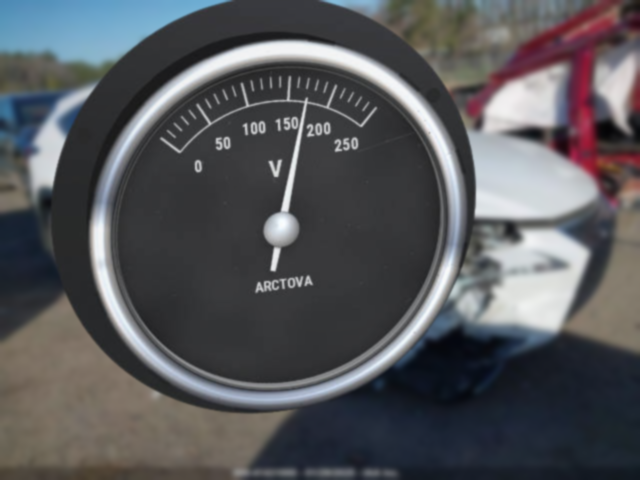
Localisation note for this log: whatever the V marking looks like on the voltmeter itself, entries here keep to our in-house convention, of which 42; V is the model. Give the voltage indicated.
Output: 170; V
